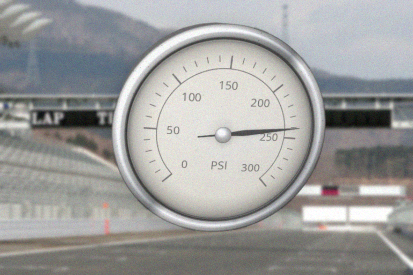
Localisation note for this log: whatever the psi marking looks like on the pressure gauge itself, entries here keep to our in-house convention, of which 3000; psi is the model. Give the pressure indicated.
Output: 240; psi
